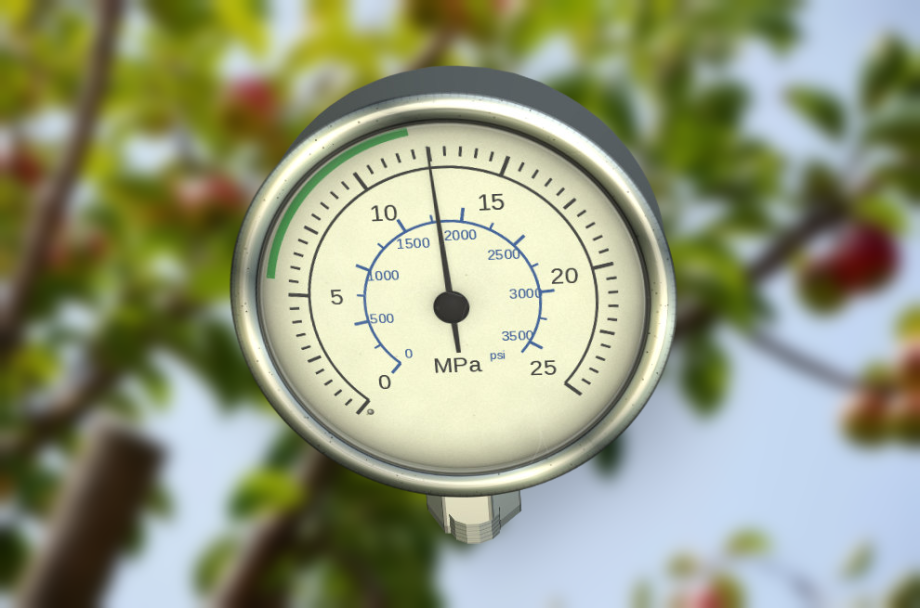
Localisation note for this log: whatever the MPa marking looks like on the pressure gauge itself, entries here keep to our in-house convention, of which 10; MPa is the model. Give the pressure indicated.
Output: 12.5; MPa
